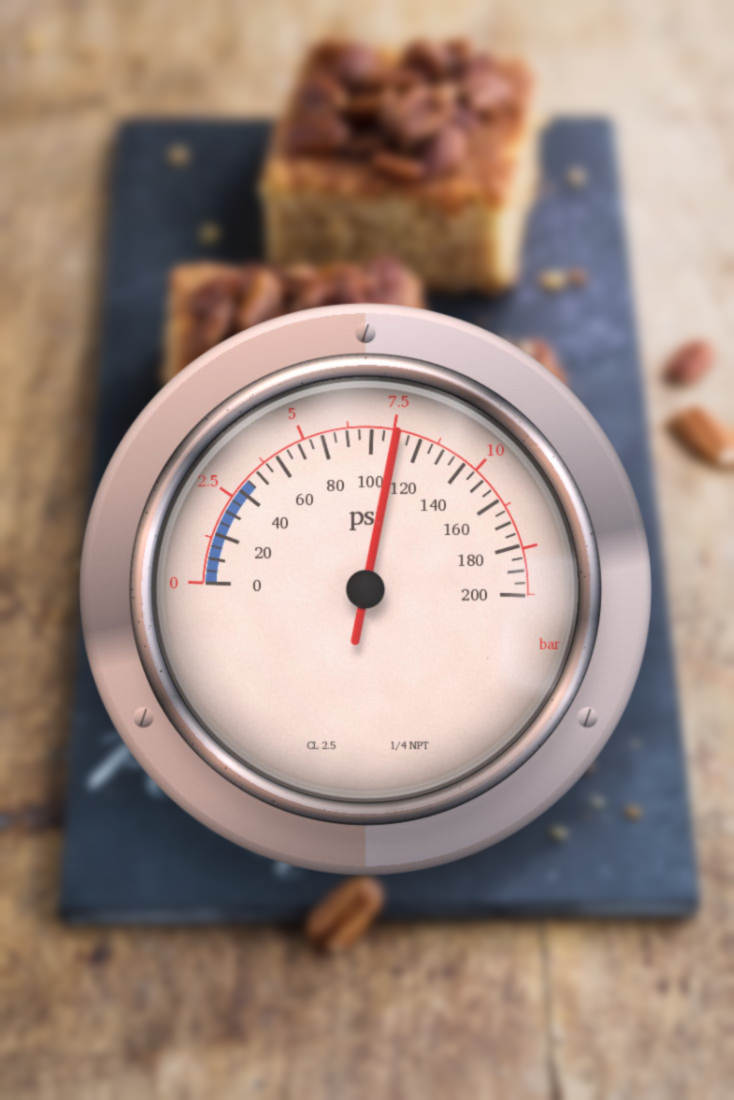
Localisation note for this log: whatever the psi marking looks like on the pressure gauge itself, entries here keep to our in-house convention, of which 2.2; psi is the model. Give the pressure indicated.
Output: 110; psi
